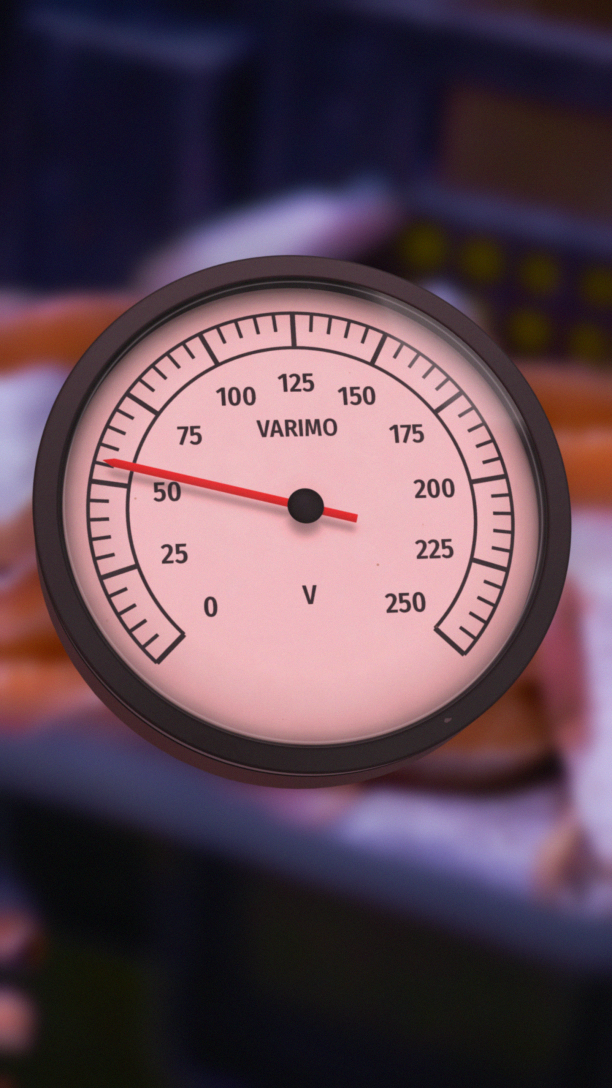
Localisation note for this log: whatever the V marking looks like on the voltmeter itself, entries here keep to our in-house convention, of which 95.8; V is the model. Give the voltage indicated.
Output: 55; V
